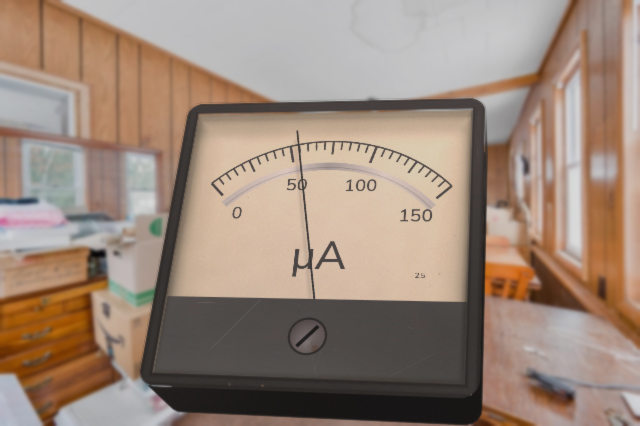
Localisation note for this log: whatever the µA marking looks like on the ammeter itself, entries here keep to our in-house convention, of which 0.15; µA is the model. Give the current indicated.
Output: 55; µA
